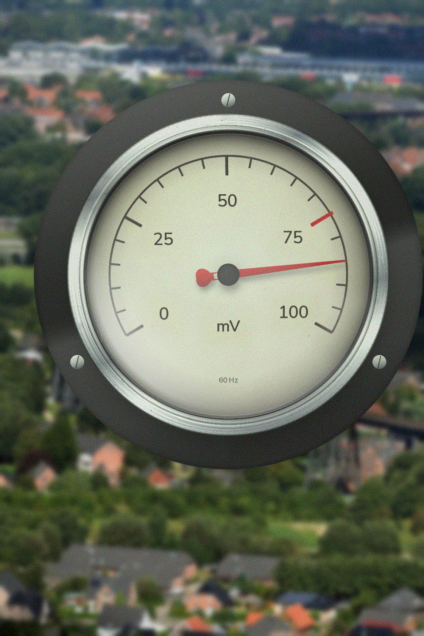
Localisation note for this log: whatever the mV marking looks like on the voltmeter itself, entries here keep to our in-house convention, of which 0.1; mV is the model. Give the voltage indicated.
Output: 85; mV
